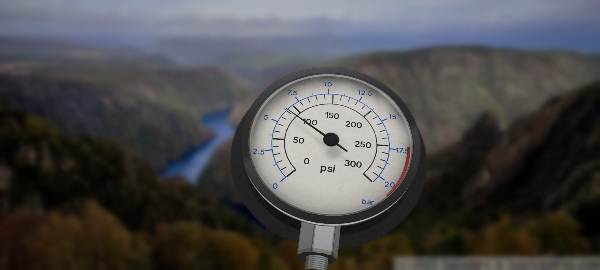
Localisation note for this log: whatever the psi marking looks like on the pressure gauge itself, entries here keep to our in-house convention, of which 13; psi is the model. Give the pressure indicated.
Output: 90; psi
